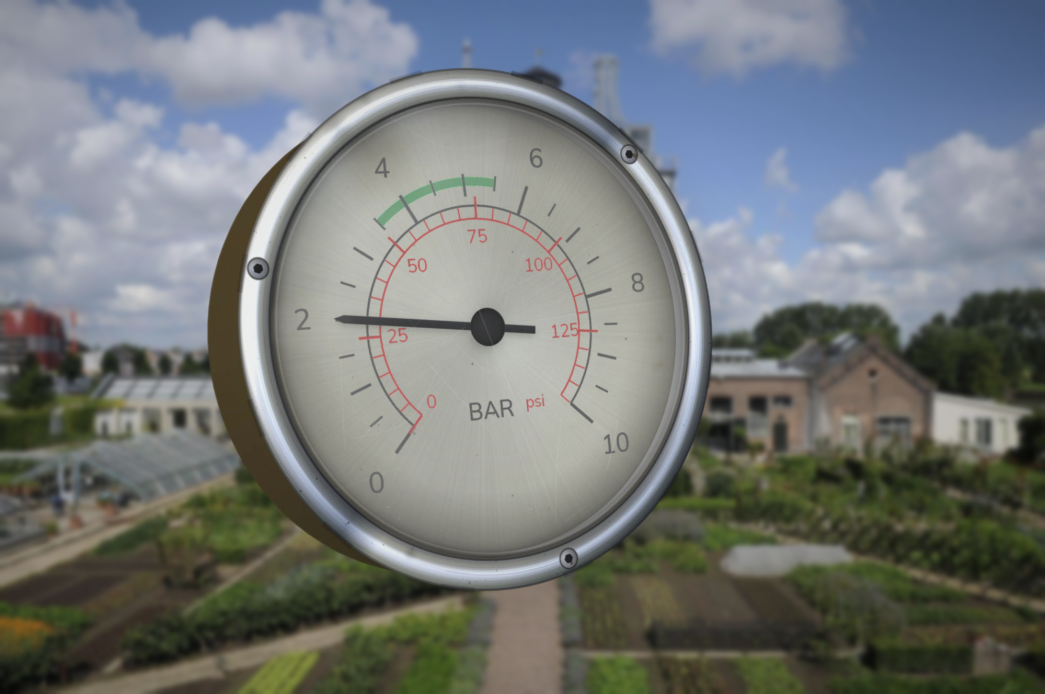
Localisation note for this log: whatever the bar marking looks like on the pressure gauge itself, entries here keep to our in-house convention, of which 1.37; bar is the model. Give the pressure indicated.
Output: 2; bar
